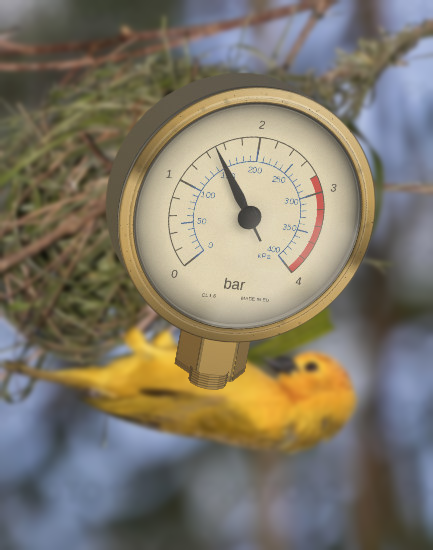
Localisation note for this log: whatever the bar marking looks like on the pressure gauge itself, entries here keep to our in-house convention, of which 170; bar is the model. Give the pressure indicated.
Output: 1.5; bar
